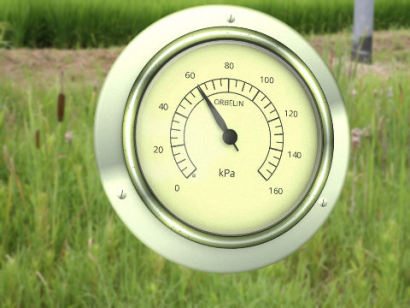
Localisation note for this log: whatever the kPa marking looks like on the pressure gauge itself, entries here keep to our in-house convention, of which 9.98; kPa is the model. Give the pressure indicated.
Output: 60; kPa
